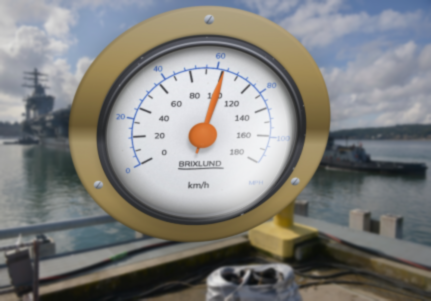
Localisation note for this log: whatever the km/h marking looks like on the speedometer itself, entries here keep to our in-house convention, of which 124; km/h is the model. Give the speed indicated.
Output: 100; km/h
